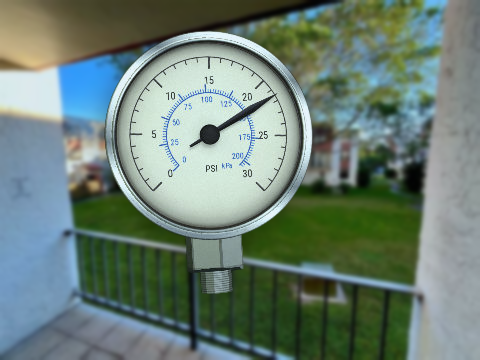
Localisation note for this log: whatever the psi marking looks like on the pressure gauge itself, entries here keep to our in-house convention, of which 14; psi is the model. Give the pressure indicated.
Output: 21.5; psi
